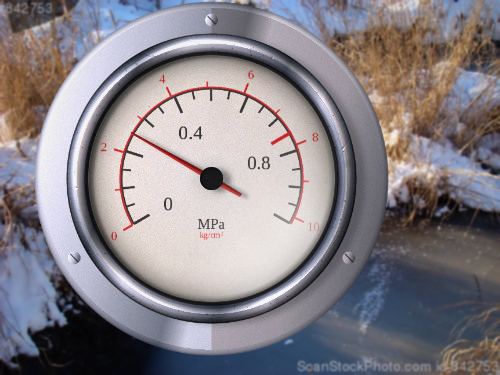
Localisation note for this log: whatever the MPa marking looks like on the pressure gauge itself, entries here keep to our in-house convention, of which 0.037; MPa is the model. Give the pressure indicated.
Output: 0.25; MPa
